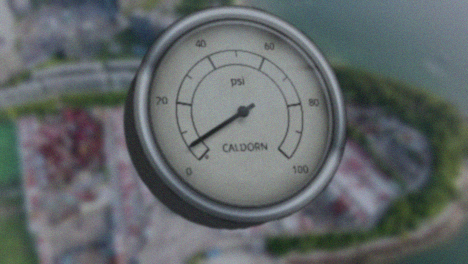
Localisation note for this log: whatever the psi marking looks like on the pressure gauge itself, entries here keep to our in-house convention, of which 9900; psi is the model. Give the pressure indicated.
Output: 5; psi
